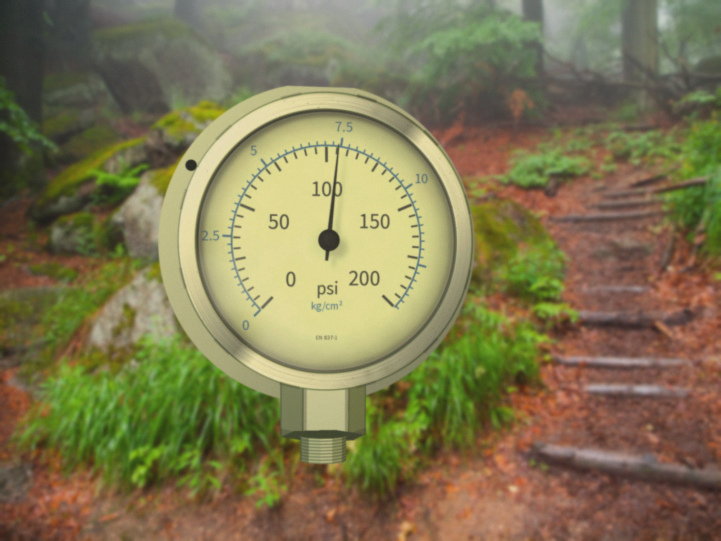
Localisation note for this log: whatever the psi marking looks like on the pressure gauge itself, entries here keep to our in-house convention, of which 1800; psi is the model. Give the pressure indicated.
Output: 105; psi
